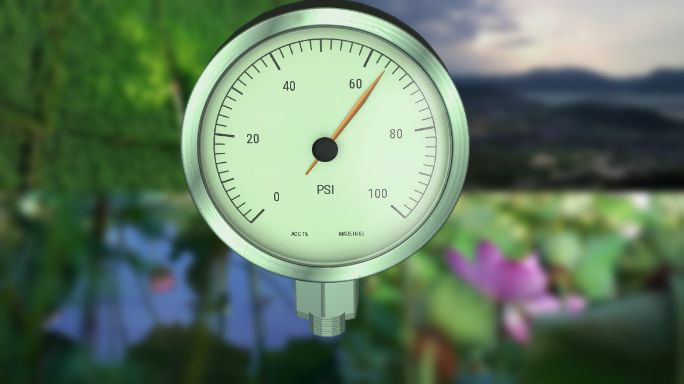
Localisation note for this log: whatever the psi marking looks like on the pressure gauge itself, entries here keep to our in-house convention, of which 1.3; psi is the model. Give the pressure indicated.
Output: 64; psi
